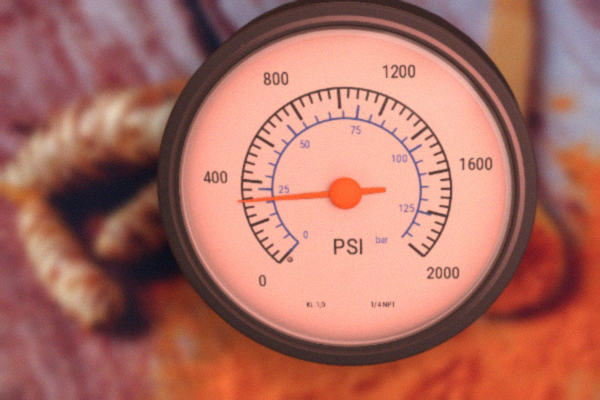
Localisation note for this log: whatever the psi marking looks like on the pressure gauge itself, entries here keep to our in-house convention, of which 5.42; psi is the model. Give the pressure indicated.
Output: 320; psi
